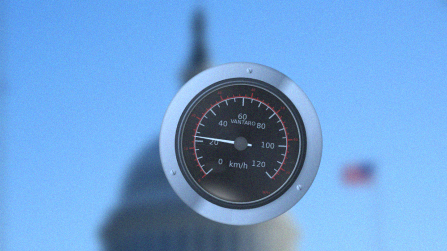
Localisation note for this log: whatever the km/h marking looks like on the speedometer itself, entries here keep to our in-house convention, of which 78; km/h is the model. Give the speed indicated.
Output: 22.5; km/h
